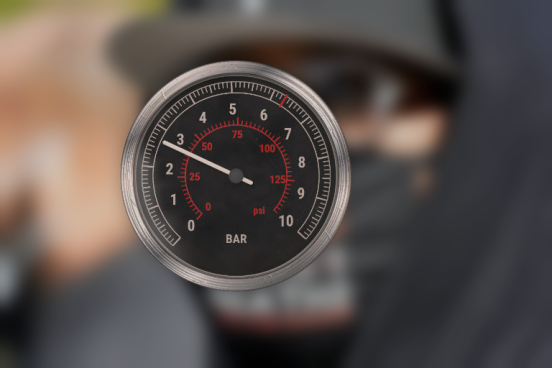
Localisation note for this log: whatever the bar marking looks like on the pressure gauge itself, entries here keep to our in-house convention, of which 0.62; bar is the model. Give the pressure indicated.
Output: 2.7; bar
